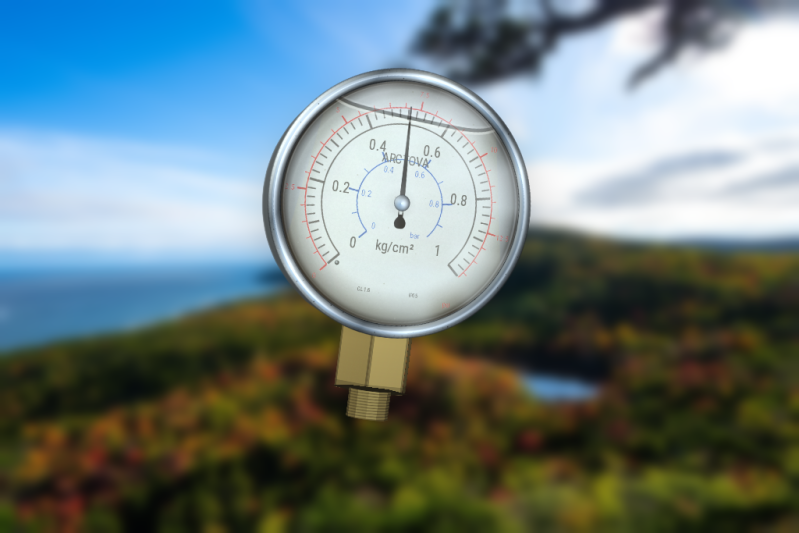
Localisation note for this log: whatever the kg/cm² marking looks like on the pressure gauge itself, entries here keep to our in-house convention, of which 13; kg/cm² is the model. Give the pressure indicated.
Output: 0.5; kg/cm²
